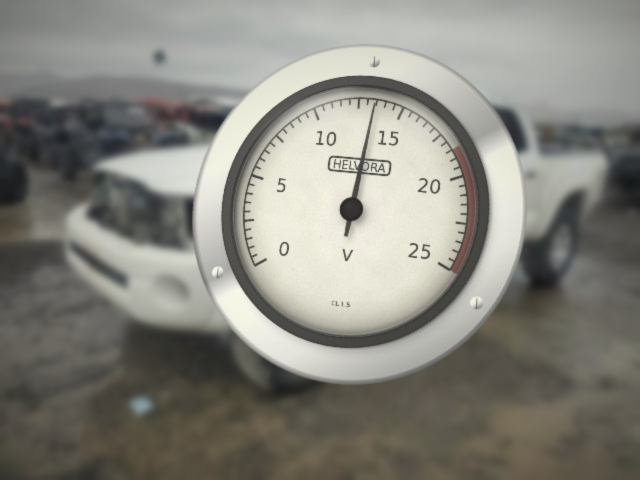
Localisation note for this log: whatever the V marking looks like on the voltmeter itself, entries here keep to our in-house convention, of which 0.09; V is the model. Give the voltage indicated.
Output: 13.5; V
